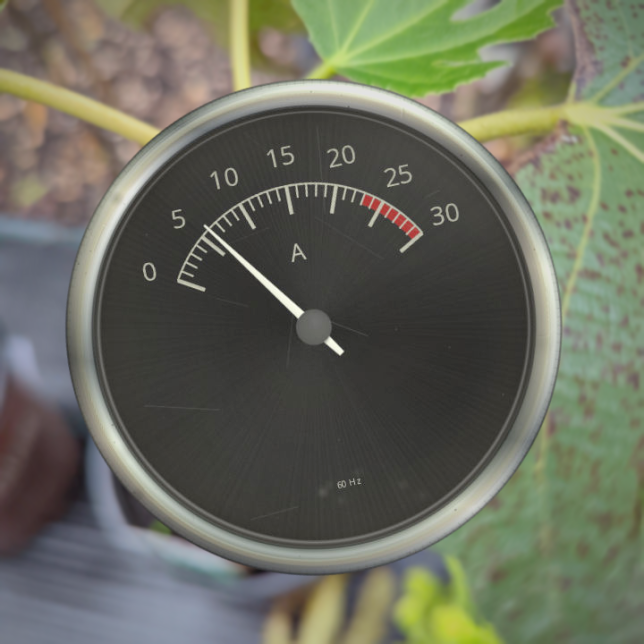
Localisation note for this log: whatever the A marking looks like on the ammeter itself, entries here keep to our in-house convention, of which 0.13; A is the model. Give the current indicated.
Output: 6; A
